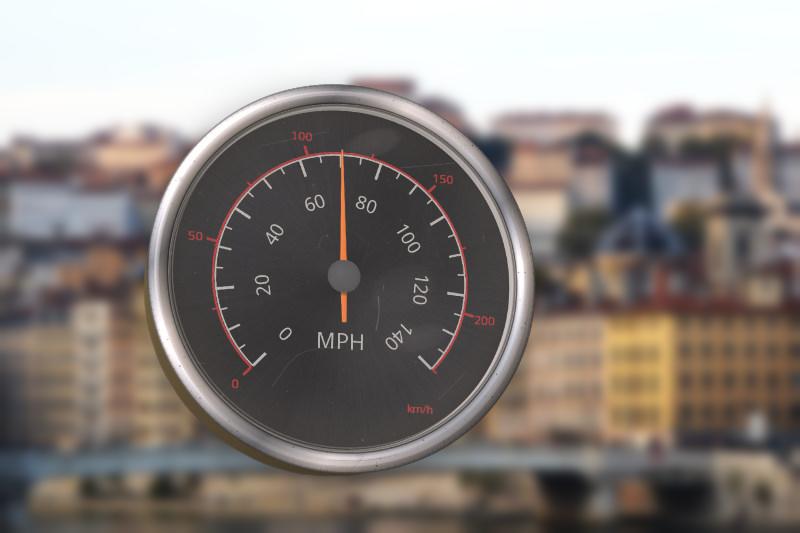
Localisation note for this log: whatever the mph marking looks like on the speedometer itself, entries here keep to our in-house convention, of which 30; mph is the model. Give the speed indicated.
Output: 70; mph
